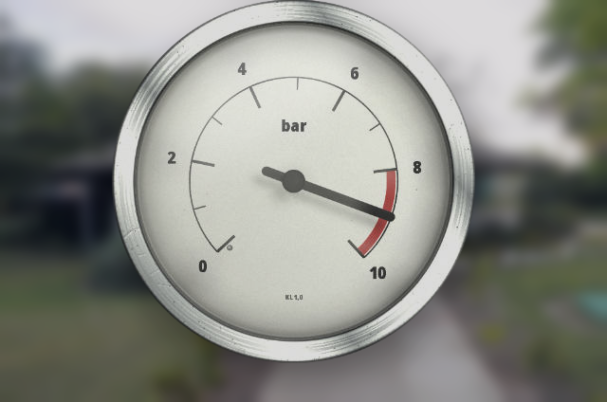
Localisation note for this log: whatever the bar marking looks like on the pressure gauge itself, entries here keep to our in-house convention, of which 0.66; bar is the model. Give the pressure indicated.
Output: 9; bar
